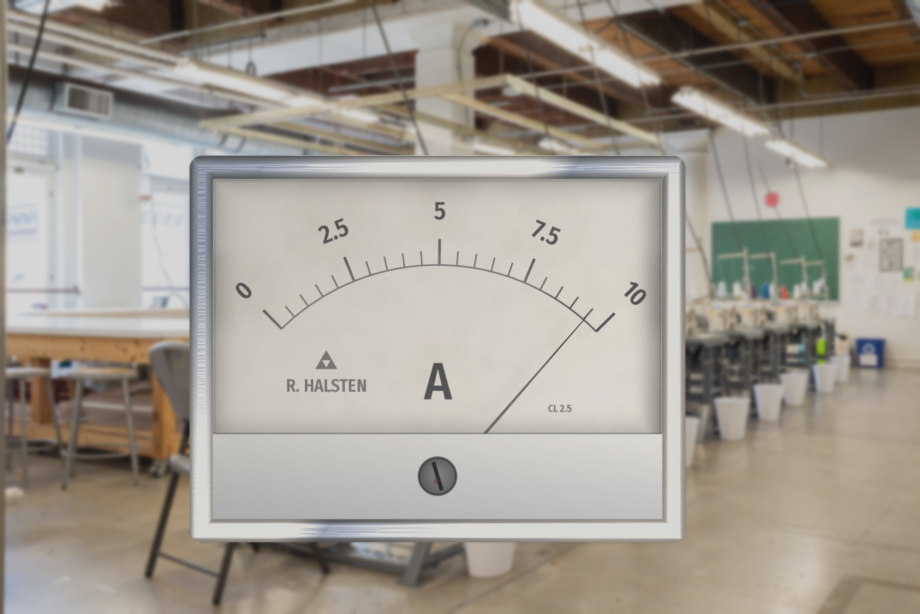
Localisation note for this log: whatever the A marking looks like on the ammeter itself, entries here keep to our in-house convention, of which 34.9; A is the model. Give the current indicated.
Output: 9.5; A
